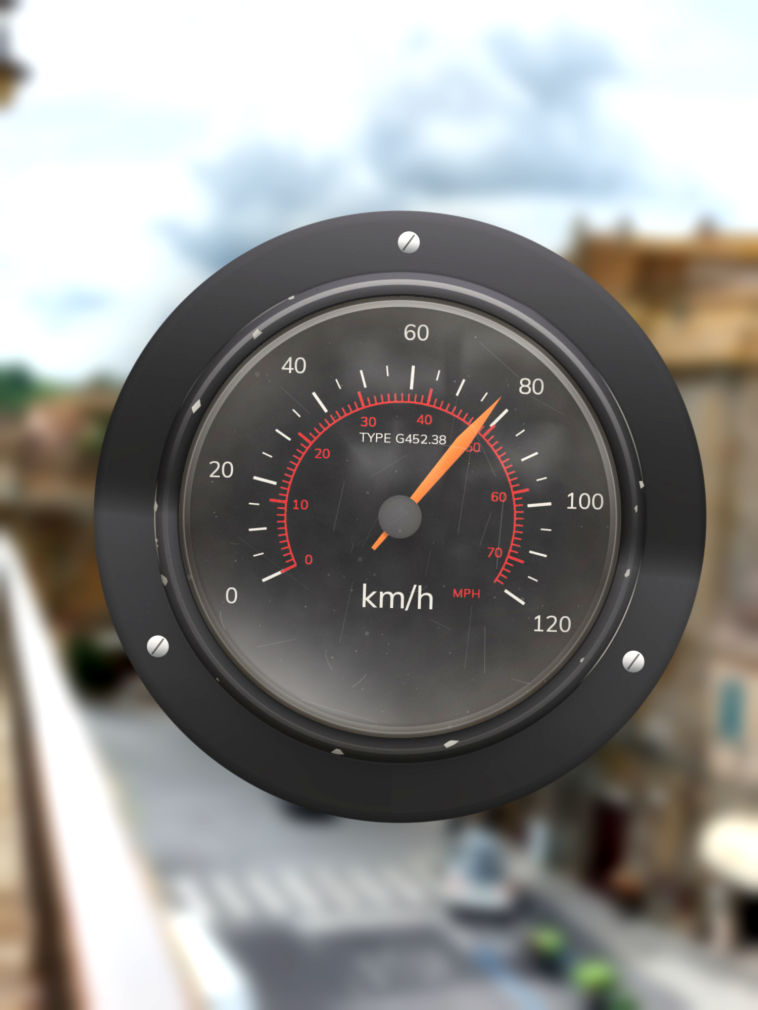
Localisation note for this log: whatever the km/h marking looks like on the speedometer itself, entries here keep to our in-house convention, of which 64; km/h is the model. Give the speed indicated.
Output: 77.5; km/h
